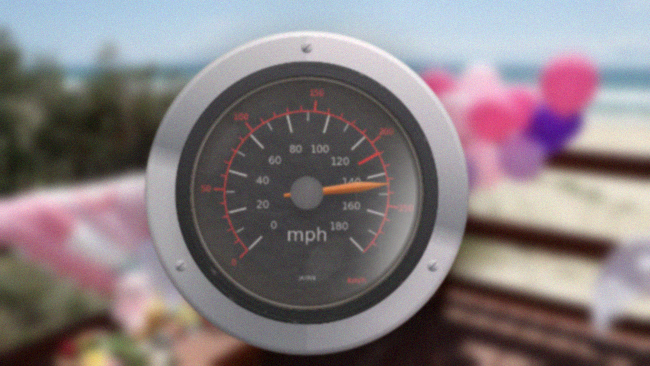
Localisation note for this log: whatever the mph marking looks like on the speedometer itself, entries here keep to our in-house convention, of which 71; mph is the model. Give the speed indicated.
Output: 145; mph
